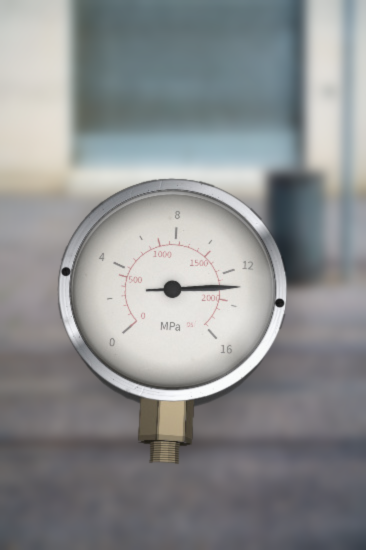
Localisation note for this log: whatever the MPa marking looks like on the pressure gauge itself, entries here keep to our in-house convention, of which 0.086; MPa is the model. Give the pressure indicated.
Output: 13; MPa
